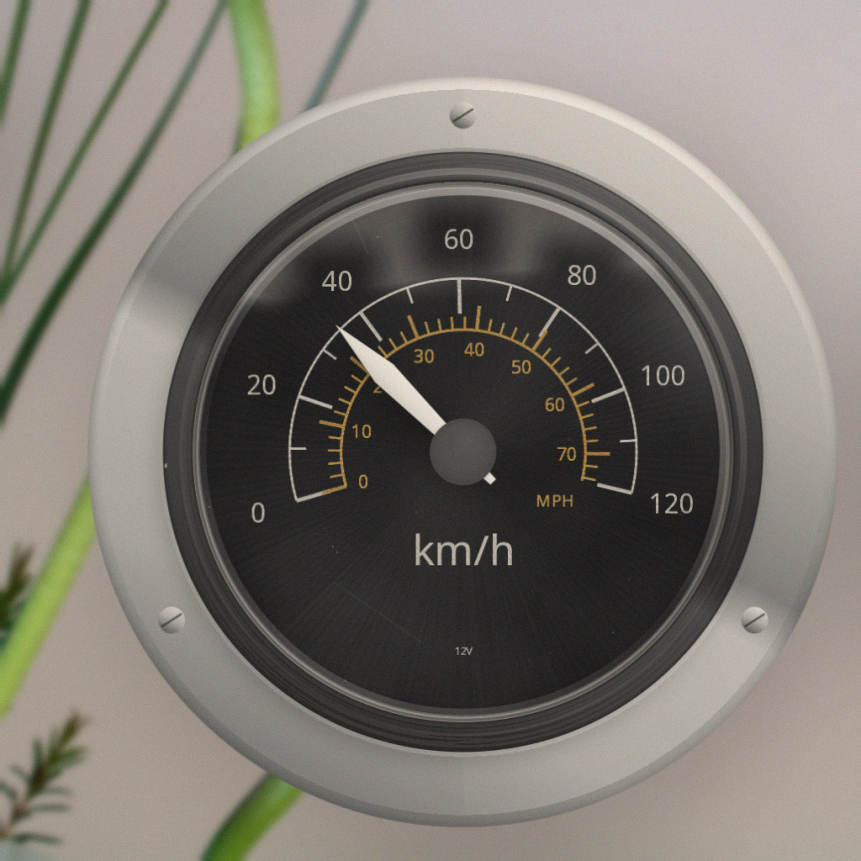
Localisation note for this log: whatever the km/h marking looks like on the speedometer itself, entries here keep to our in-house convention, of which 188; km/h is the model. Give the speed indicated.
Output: 35; km/h
